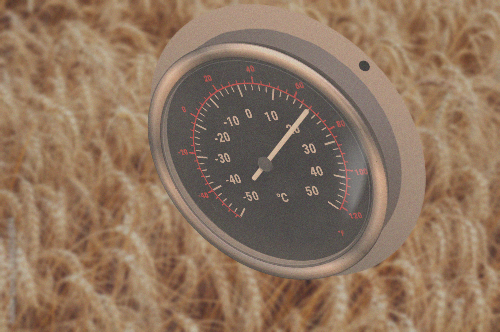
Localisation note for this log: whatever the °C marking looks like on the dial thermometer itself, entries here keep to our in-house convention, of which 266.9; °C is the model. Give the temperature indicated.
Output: 20; °C
